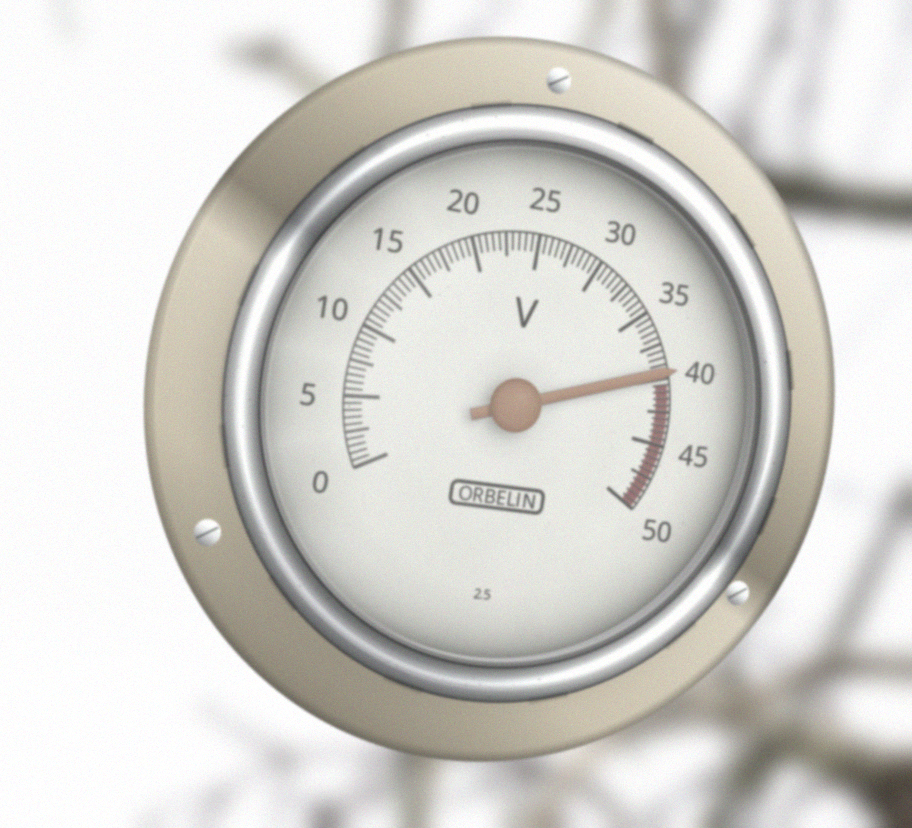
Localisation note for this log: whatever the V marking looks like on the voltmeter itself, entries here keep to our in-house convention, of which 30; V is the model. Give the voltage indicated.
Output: 39.5; V
